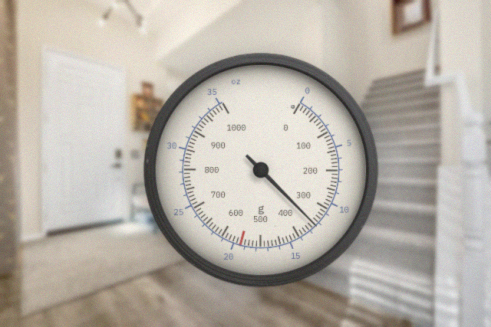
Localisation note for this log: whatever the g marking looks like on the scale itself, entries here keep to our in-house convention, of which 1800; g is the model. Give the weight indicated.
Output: 350; g
